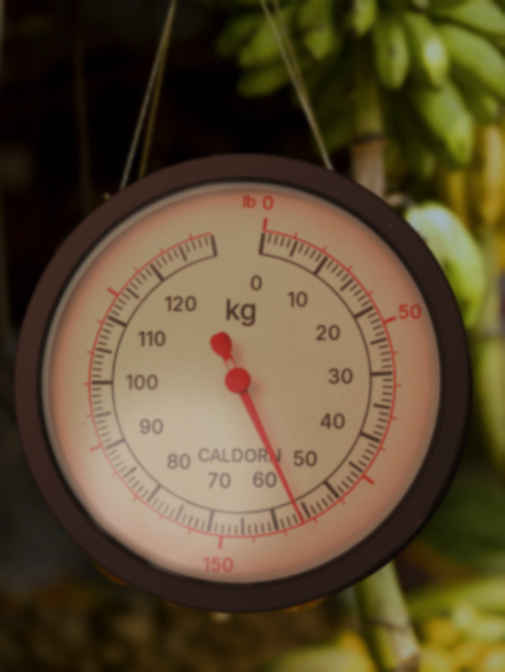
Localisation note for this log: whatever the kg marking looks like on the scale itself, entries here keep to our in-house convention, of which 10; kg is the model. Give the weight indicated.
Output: 56; kg
